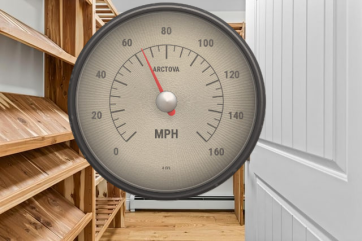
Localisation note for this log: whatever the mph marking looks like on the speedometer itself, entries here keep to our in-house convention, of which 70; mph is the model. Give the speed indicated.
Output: 65; mph
